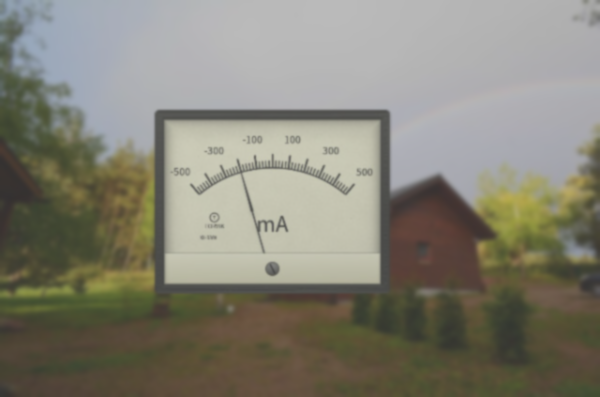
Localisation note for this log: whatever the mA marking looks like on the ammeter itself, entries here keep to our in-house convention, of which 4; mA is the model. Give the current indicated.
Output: -200; mA
